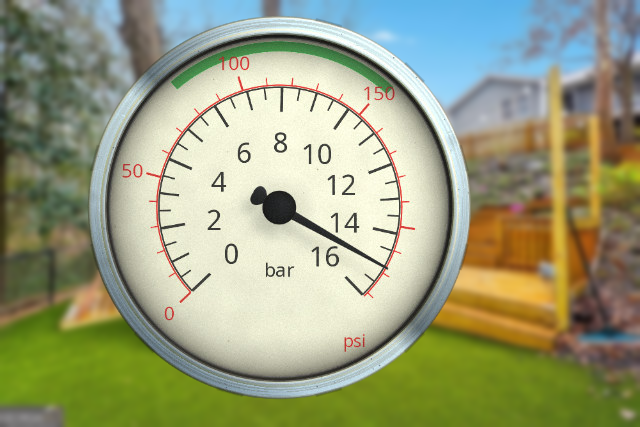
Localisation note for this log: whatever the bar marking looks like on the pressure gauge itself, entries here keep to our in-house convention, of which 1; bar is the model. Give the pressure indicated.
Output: 15; bar
